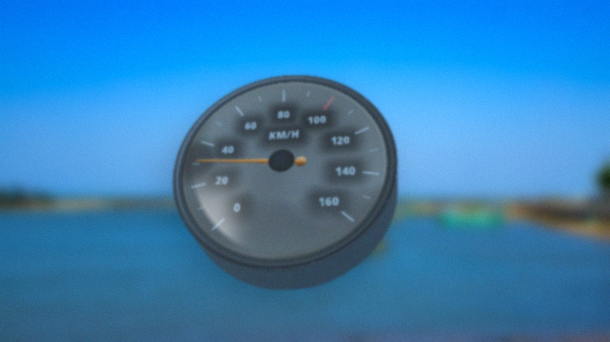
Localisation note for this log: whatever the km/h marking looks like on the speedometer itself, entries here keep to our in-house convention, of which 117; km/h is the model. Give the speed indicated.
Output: 30; km/h
